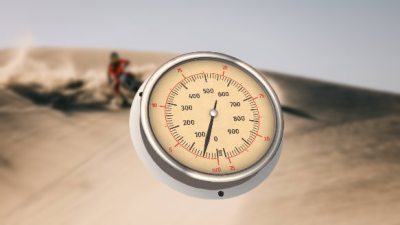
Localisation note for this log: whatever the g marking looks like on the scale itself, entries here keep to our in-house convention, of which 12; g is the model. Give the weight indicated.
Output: 50; g
